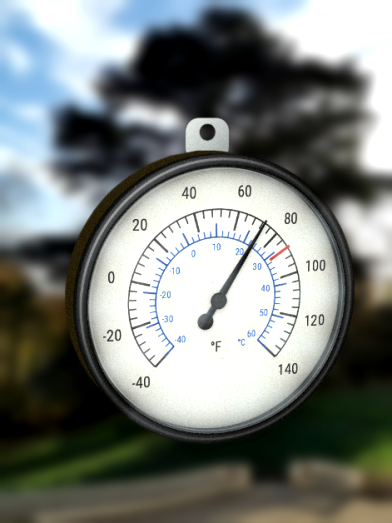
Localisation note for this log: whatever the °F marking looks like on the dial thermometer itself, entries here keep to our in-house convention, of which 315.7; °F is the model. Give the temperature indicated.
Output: 72; °F
